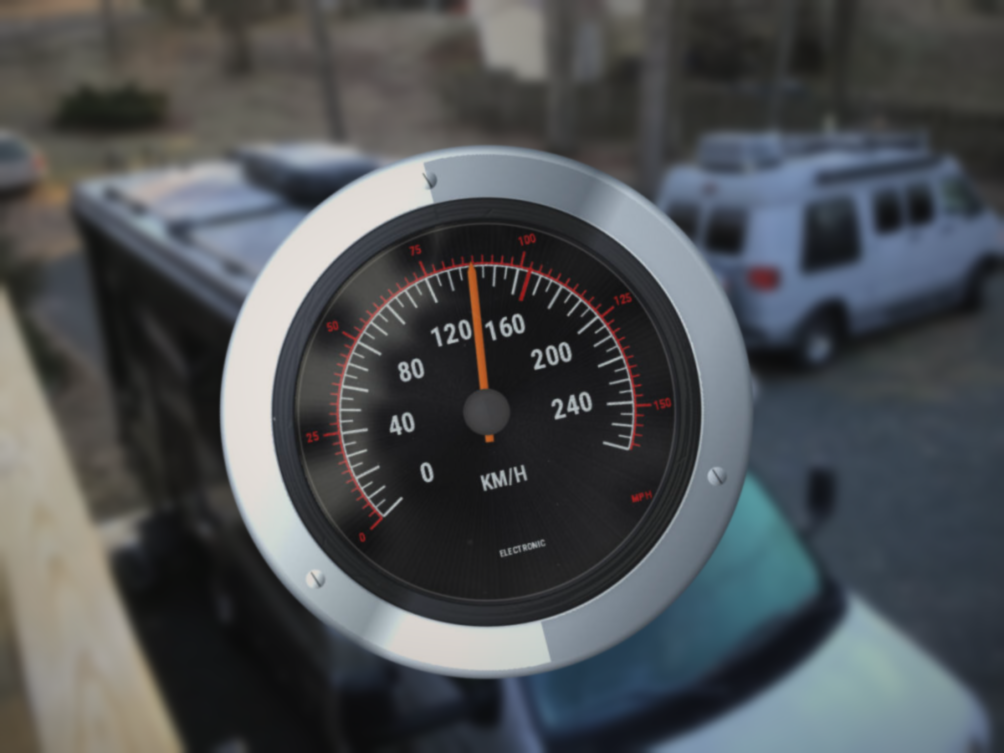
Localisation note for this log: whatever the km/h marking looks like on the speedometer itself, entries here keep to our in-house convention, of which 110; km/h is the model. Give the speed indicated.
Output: 140; km/h
